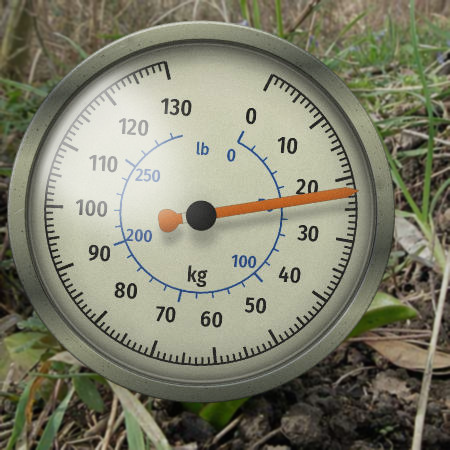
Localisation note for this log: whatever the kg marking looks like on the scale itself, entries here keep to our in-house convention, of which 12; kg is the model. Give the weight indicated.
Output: 22; kg
